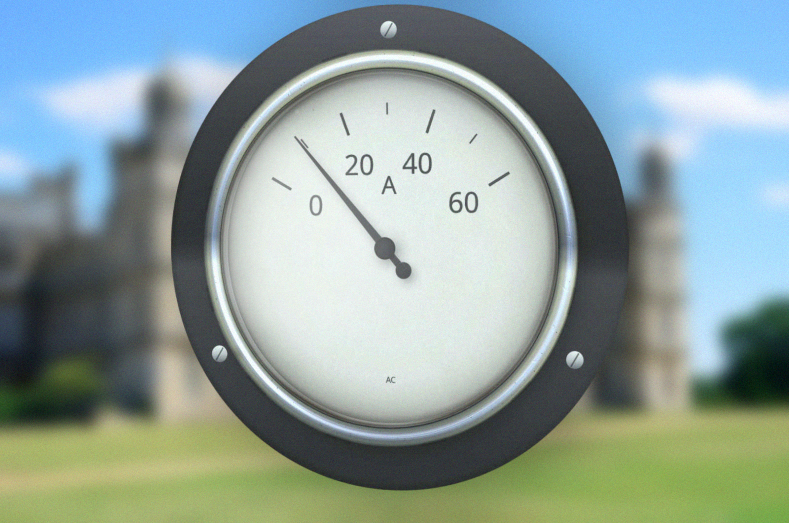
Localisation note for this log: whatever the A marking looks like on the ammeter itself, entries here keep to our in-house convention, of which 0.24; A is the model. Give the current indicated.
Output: 10; A
